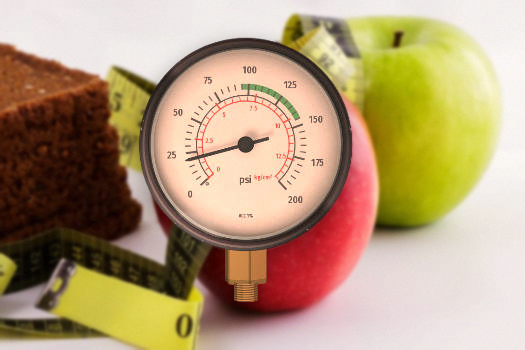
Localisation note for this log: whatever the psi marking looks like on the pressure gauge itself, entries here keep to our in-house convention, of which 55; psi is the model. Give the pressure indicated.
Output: 20; psi
